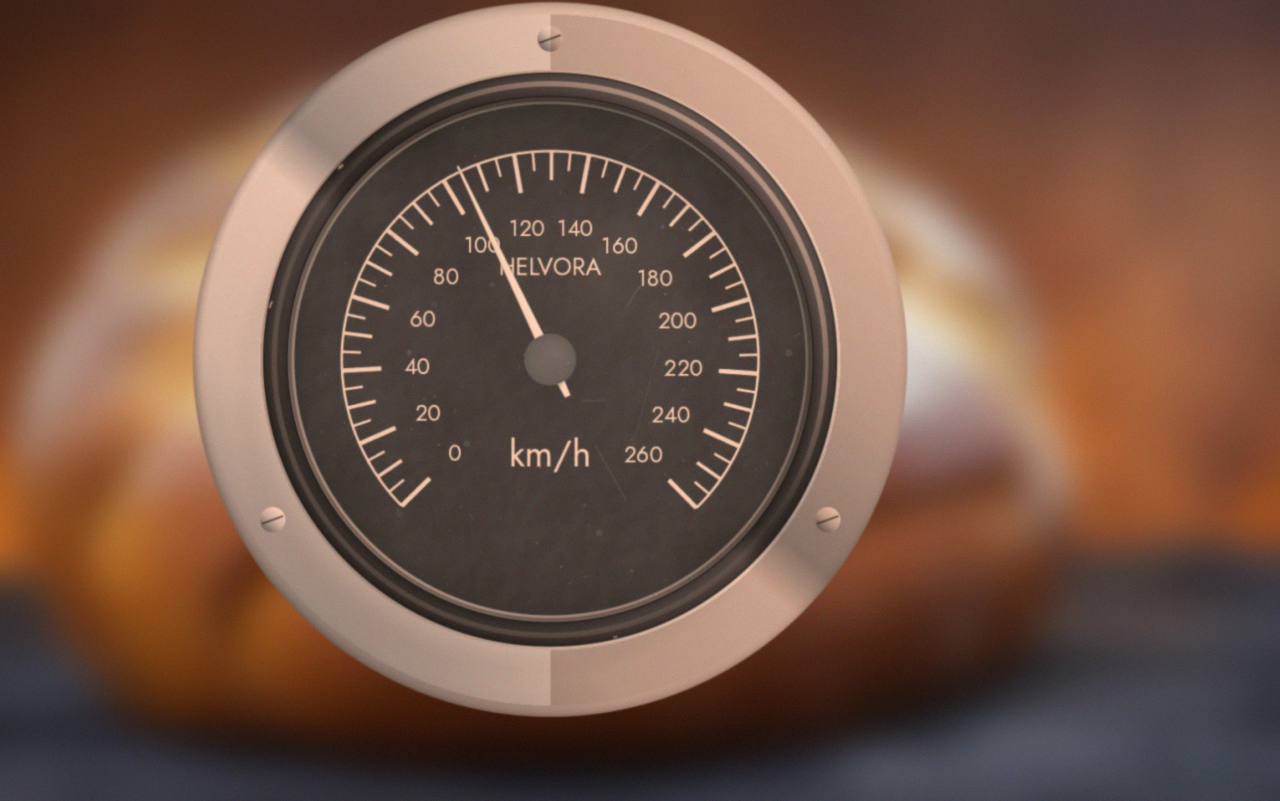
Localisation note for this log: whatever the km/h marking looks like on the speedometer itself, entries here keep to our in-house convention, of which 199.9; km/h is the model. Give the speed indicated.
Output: 105; km/h
